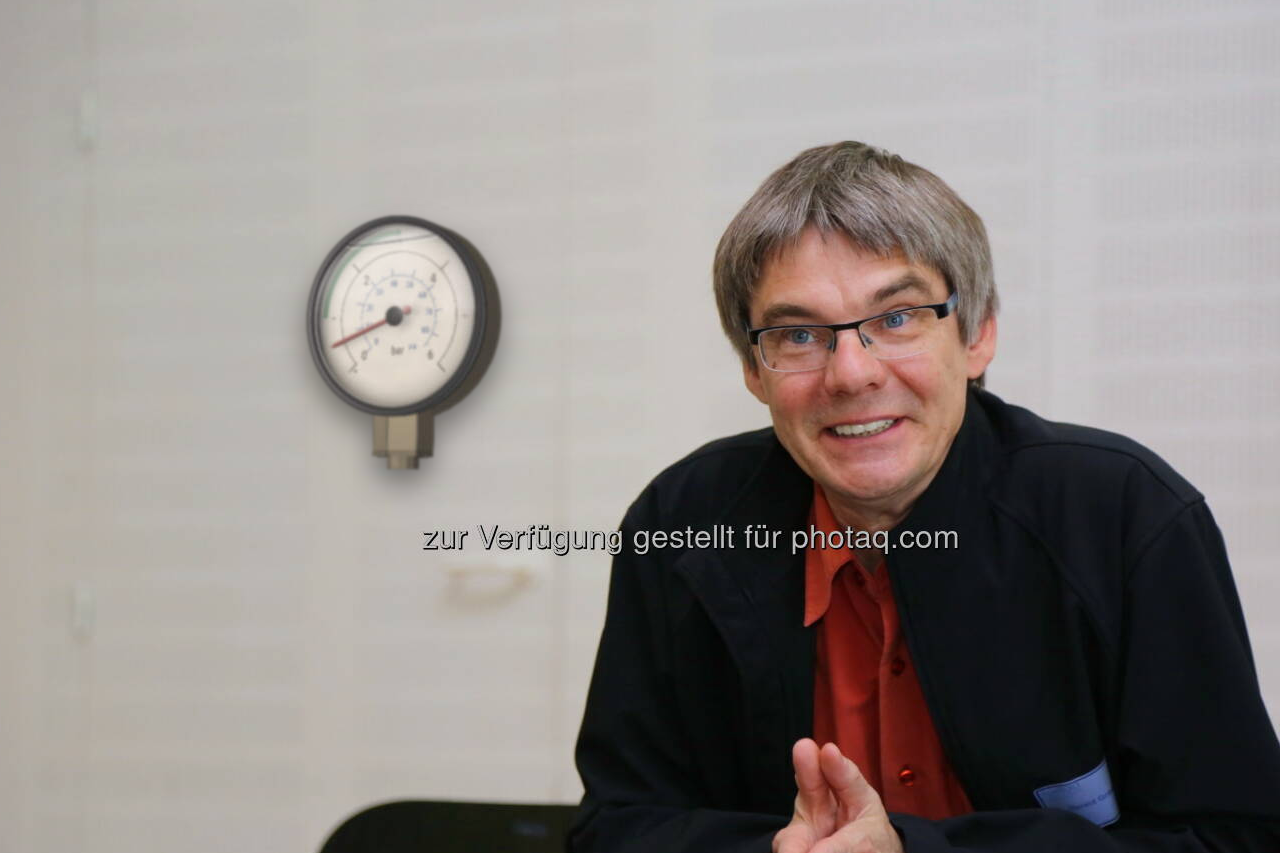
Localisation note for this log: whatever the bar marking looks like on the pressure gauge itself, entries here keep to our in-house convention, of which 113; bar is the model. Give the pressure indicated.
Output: 0.5; bar
